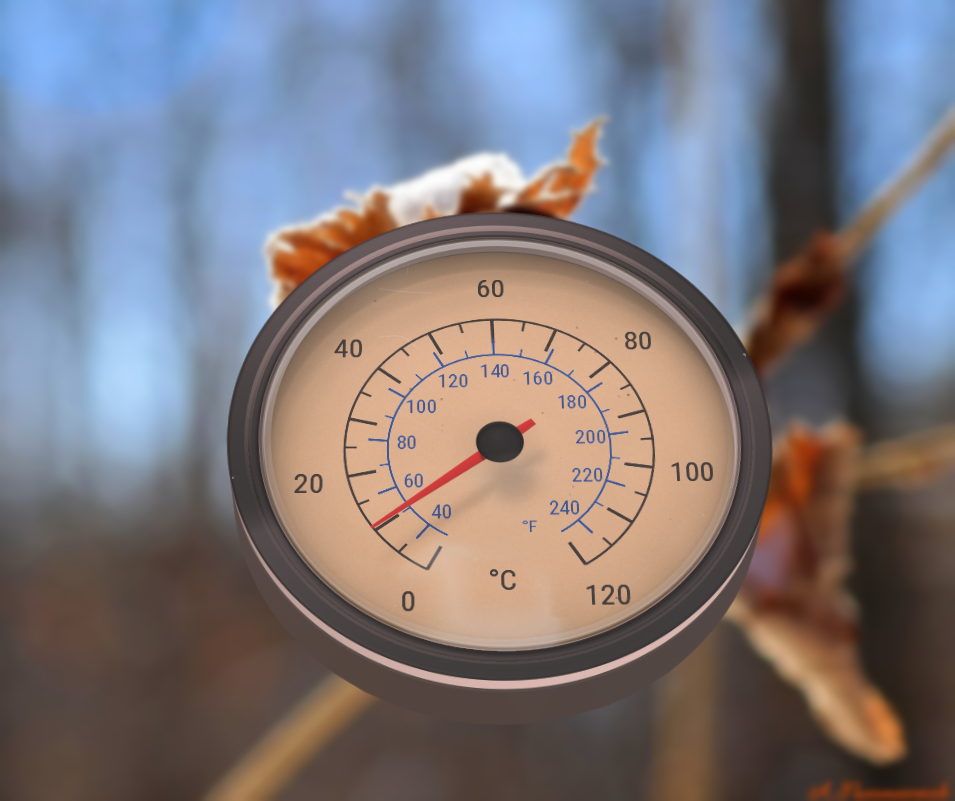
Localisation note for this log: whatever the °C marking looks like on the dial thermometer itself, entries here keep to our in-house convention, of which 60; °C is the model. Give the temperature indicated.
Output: 10; °C
